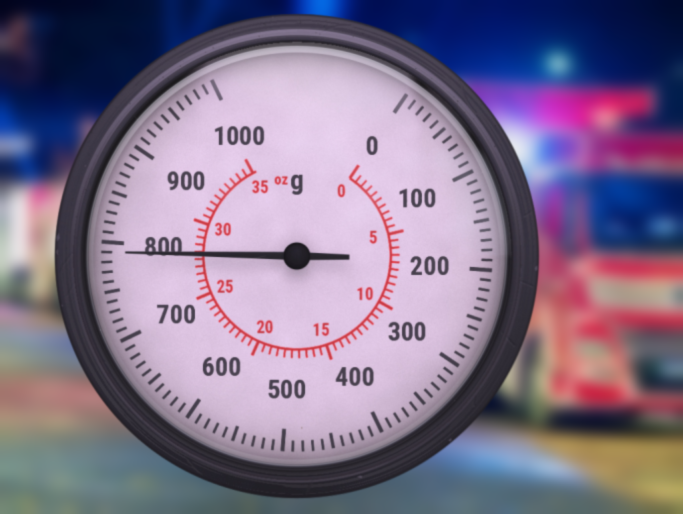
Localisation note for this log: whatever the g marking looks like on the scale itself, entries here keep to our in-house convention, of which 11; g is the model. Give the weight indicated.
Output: 790; g
